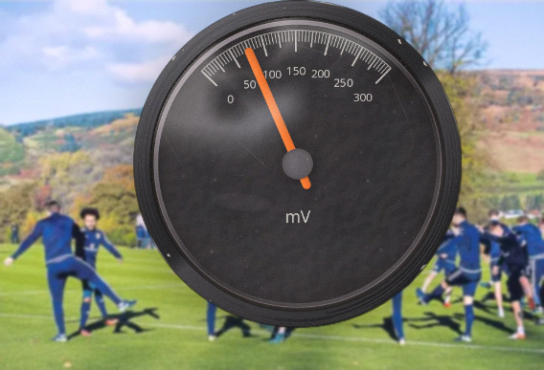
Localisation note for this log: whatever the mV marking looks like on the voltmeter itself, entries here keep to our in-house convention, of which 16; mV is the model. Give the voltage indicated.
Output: 75; mV
